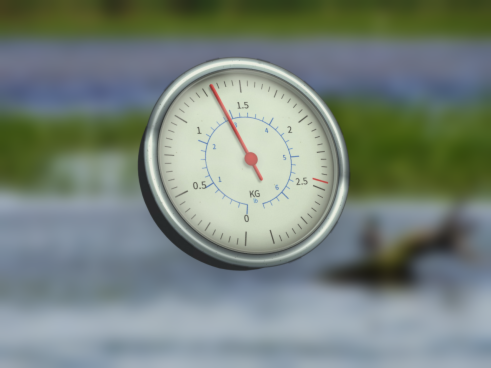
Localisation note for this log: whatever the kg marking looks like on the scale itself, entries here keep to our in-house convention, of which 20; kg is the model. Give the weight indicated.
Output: 1.3; kg
